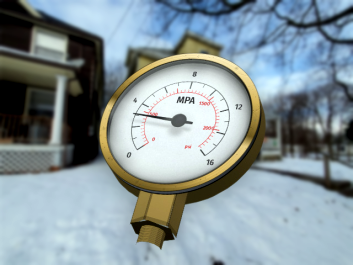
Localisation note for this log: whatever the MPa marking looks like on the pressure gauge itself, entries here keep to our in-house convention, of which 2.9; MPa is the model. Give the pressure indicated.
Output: 3; MPa
